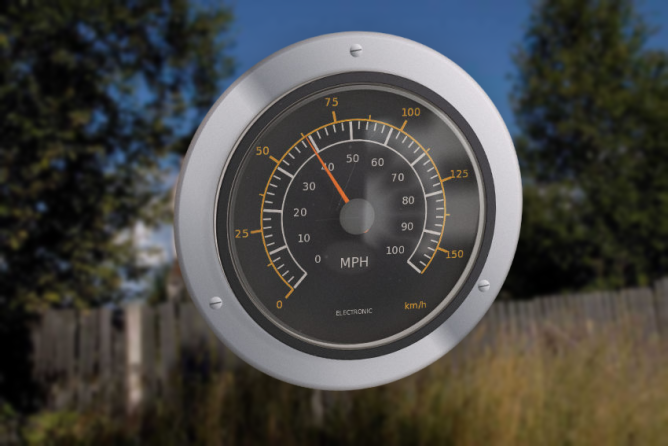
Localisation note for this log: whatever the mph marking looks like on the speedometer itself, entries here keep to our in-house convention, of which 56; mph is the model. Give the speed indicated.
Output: 39; mph
